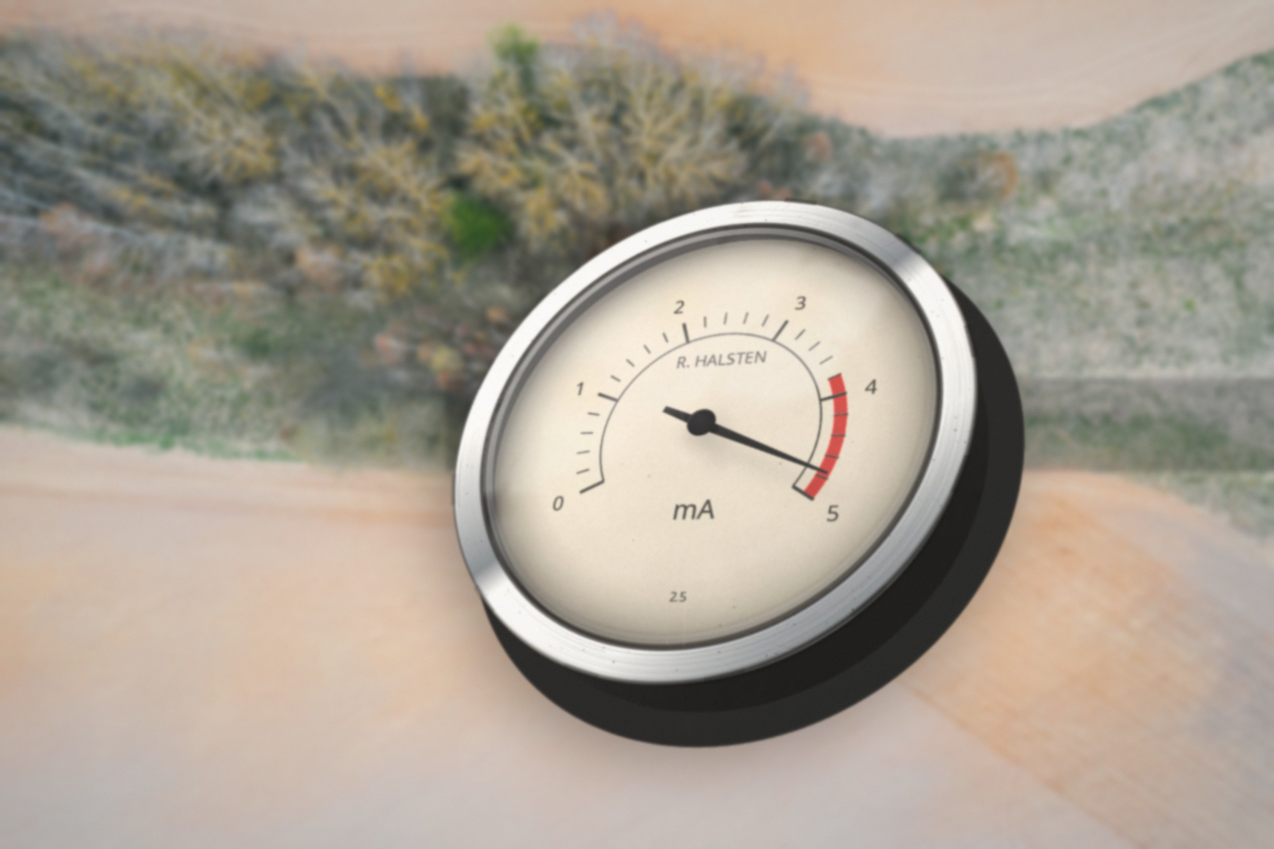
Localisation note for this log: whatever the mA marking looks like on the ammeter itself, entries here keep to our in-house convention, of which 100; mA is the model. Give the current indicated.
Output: 4.8; mA
